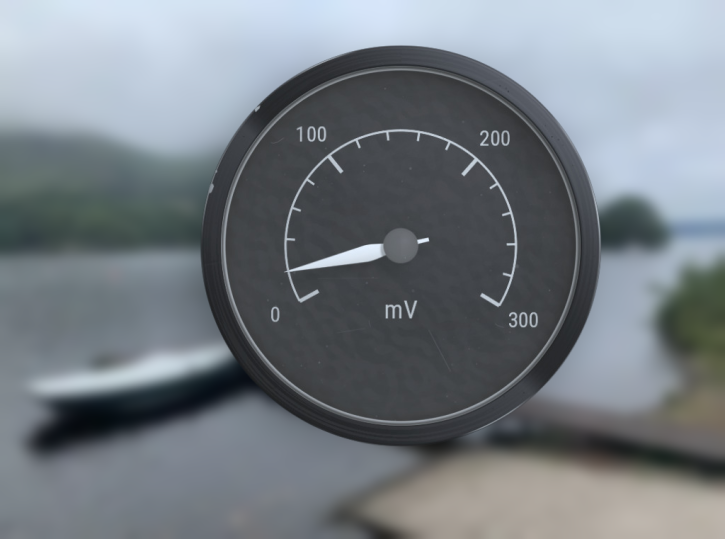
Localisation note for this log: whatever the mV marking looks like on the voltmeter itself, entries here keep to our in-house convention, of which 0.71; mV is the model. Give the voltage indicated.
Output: 20; mV
